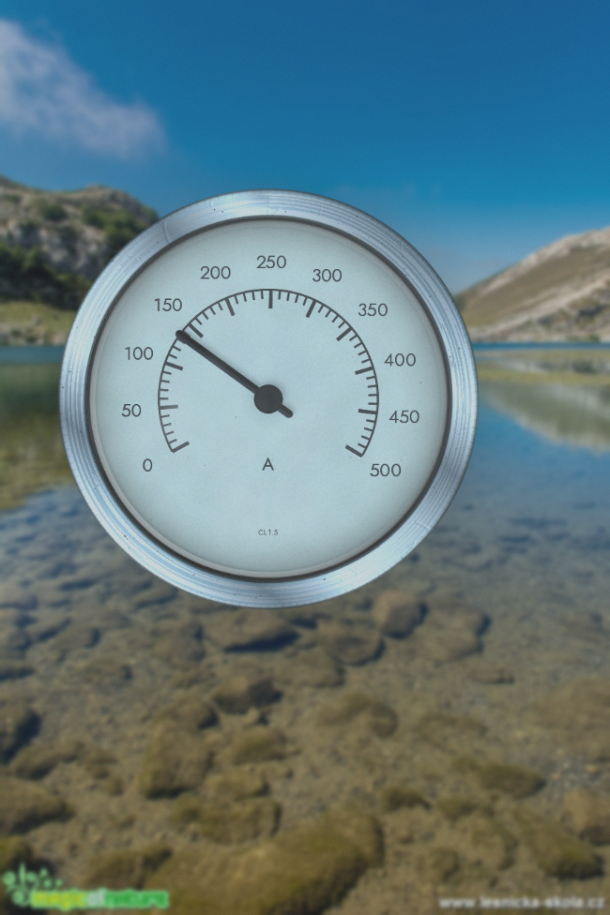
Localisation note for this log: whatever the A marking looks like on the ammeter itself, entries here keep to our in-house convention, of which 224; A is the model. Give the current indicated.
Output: 135; A
